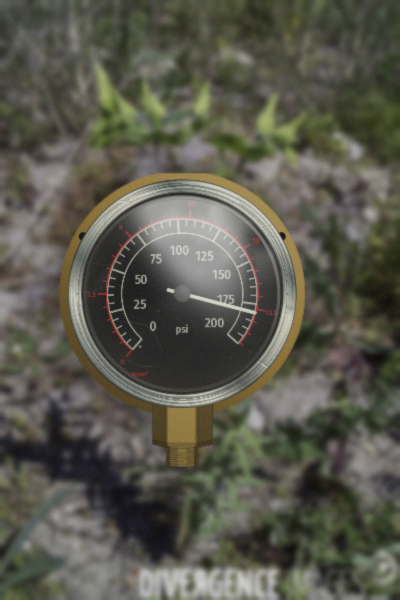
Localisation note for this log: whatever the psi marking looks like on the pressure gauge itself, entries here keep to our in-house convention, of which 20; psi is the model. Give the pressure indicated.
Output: 180; psi
